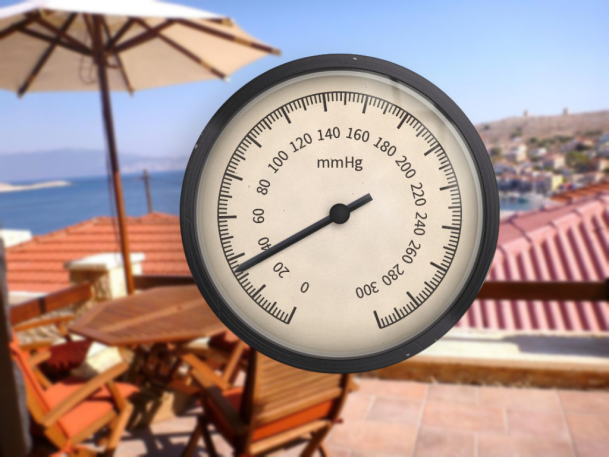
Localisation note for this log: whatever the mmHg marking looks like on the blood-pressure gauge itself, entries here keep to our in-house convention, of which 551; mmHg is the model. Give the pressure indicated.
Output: 34; mmHg
